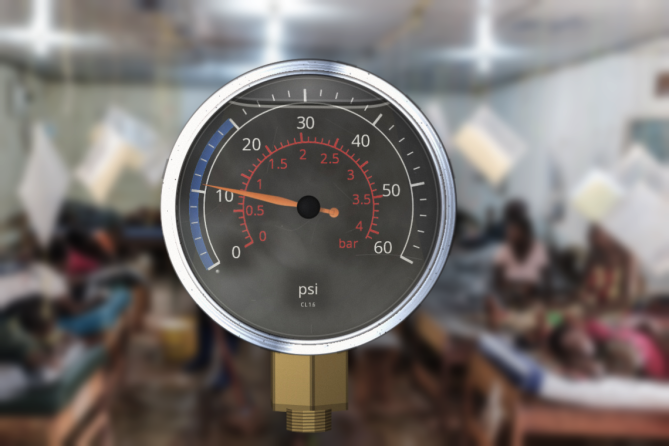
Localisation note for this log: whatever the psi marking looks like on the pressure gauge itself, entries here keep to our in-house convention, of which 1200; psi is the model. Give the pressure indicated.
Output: 11; psi
